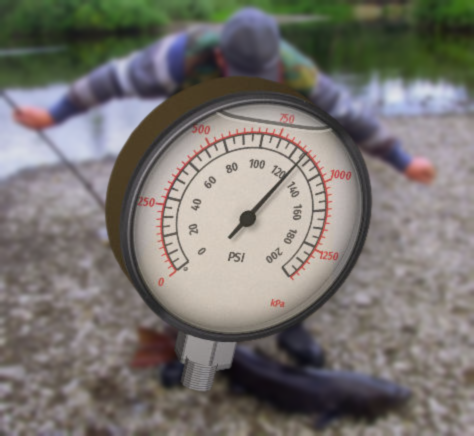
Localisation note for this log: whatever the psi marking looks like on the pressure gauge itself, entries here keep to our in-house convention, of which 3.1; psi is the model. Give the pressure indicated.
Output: 125; psi
